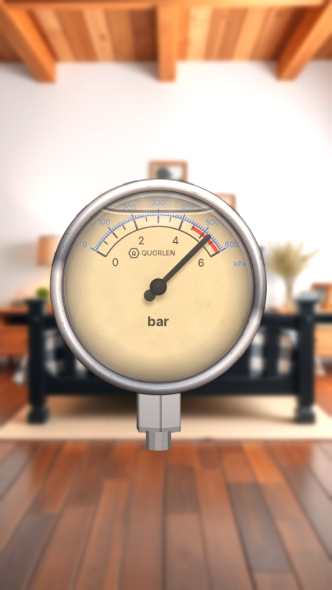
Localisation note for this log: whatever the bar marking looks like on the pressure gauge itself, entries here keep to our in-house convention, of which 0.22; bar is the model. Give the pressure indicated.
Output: 5.25; bar
